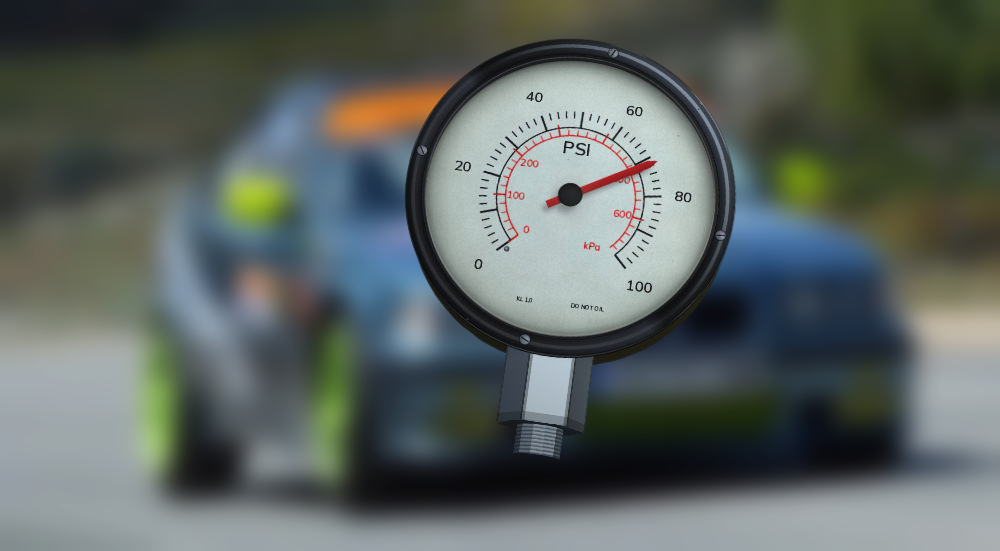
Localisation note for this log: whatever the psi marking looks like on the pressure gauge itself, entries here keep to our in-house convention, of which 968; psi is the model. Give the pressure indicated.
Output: 72; psi
